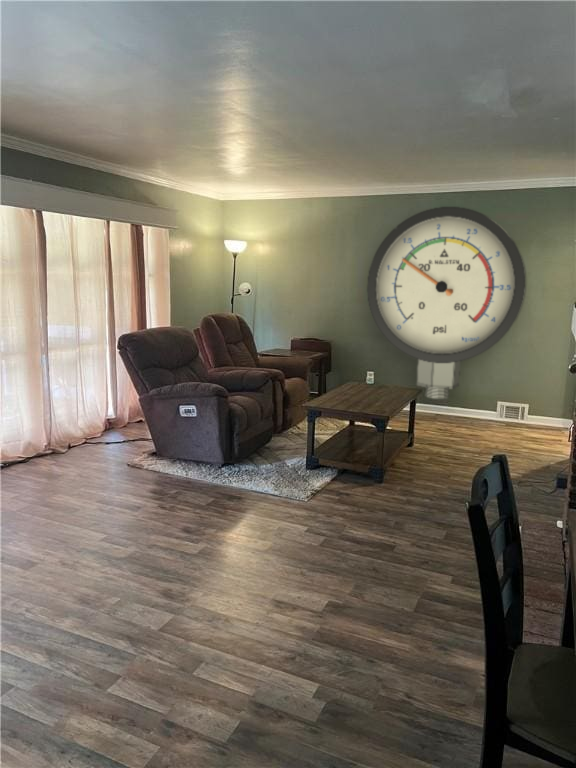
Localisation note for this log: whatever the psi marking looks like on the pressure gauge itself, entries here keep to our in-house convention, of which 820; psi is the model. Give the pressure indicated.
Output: 17.5; psi
